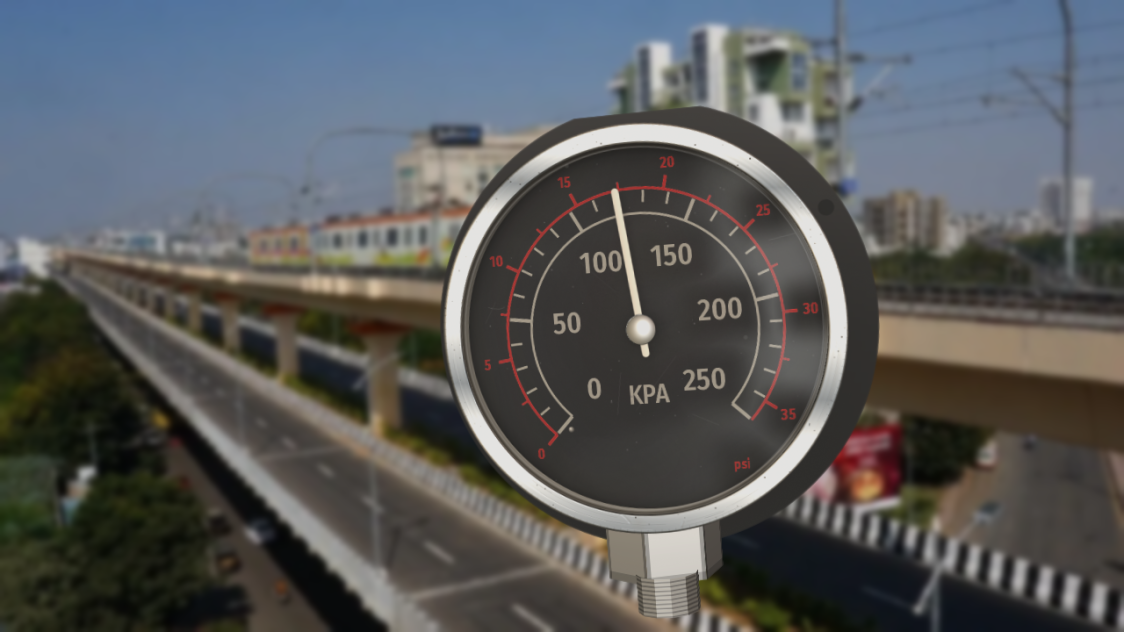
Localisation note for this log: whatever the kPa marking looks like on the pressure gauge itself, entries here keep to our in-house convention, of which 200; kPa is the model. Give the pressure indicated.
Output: 120; kPa
